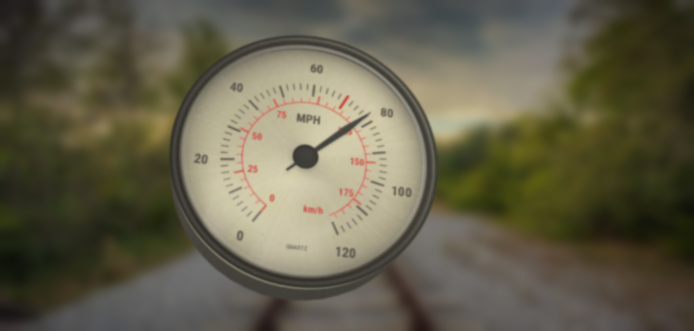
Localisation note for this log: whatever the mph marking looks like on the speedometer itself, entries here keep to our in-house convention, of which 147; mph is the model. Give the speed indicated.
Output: 78; mph
